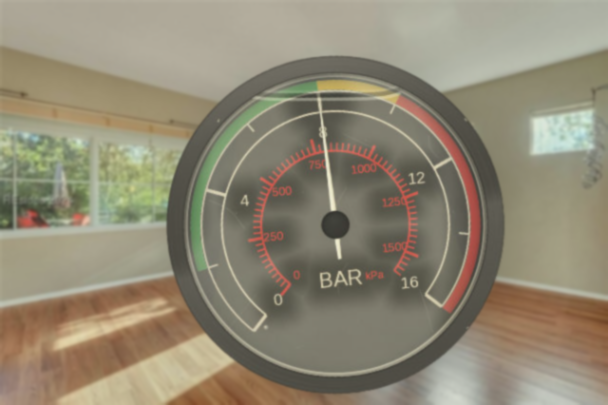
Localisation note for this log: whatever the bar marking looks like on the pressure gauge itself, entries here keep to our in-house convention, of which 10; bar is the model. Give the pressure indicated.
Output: 8; bar
